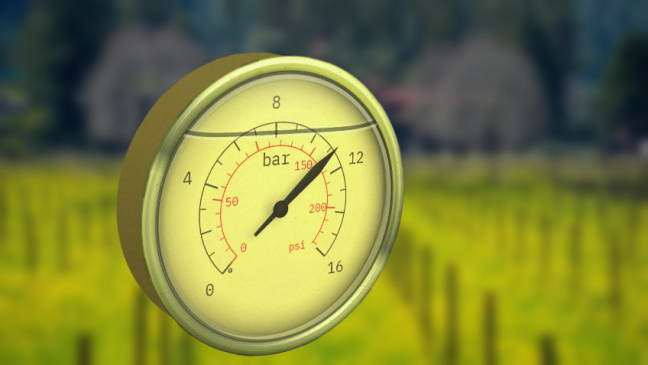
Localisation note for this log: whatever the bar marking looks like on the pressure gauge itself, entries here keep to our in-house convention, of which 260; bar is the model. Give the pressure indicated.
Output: 11; bar
